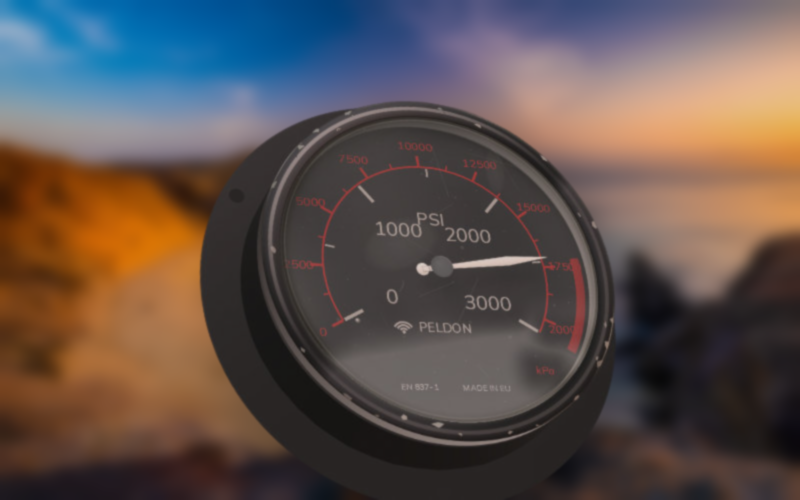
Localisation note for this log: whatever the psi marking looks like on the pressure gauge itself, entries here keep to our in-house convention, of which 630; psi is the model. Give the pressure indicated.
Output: 2500; psi
